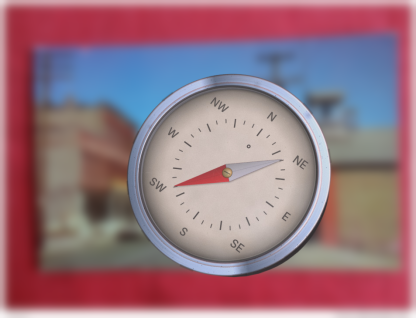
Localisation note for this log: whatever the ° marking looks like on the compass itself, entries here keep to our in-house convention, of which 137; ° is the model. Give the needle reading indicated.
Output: 220; °
